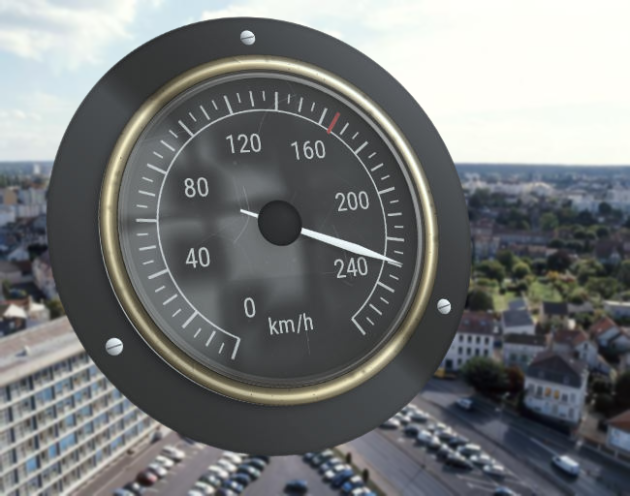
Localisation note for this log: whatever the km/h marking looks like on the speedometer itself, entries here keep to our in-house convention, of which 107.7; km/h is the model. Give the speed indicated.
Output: 230; km/h
